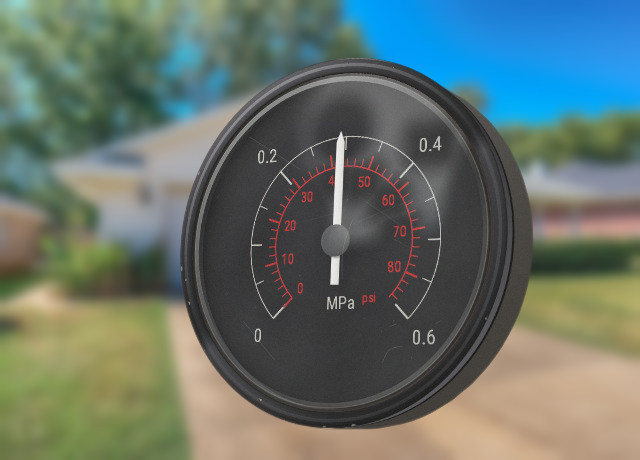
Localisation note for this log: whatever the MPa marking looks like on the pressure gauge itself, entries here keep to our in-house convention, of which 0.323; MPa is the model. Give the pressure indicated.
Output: 0.3; MPa
